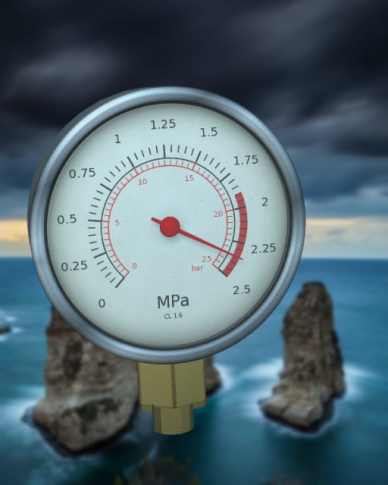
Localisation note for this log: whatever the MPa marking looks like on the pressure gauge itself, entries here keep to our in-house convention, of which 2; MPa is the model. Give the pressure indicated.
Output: 2.35; MPa
